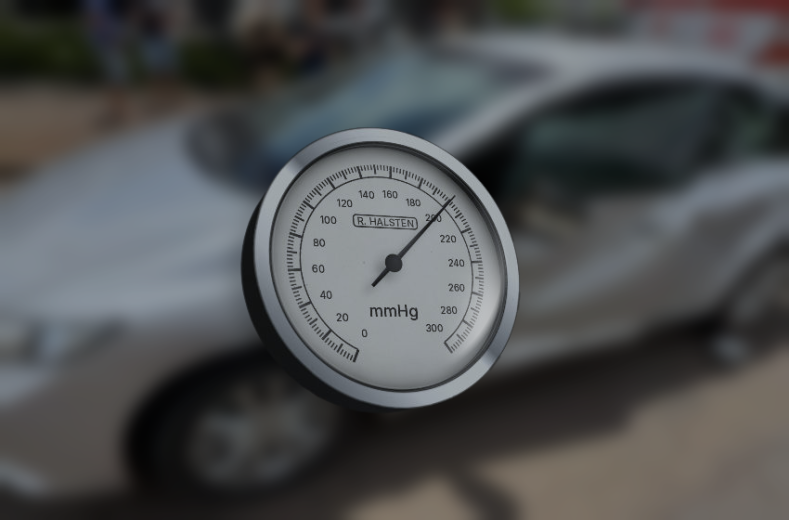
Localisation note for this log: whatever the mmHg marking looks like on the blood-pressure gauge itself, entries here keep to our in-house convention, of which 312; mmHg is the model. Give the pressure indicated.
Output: 200; mmHg
